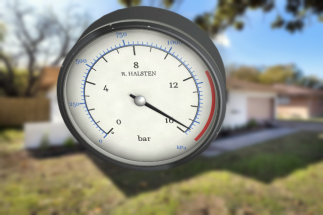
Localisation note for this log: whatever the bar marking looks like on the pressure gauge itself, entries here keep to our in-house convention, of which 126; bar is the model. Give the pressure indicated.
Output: 15.5; bar
